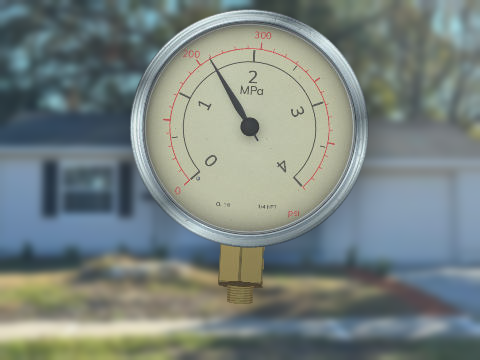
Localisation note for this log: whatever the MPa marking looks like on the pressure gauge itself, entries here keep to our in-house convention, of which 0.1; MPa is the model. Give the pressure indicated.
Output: 1.5; MPa
